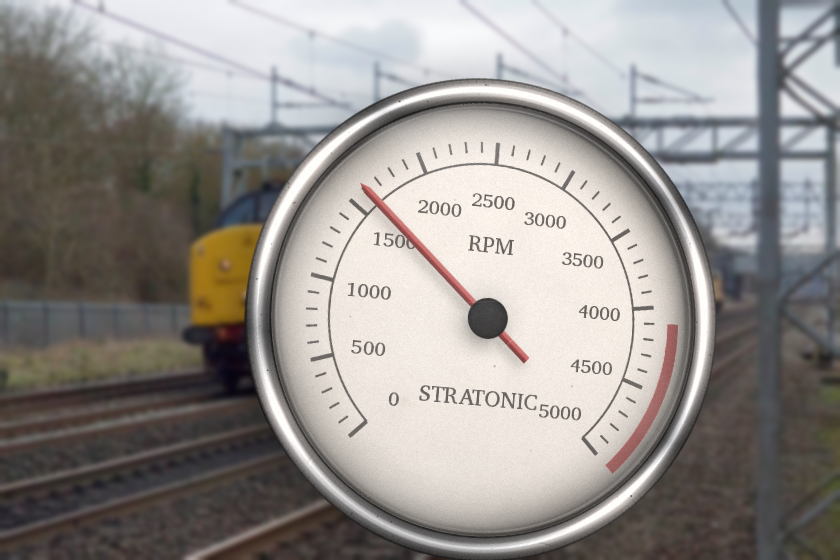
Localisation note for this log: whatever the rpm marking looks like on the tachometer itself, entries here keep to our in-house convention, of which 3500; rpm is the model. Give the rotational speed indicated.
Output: 1600; rpm
